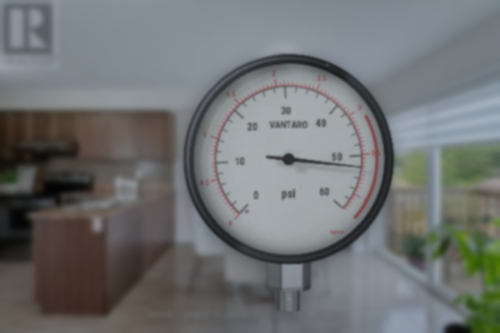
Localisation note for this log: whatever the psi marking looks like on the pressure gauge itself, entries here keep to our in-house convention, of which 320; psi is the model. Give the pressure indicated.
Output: 52; psi
